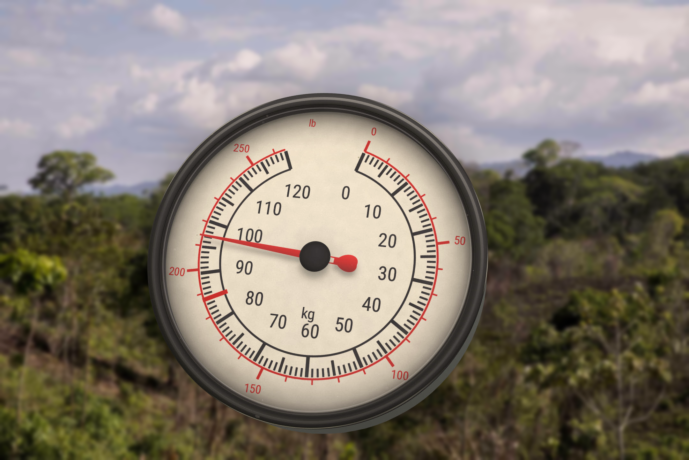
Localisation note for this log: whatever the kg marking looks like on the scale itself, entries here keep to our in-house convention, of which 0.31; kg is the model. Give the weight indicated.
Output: 97; kg
